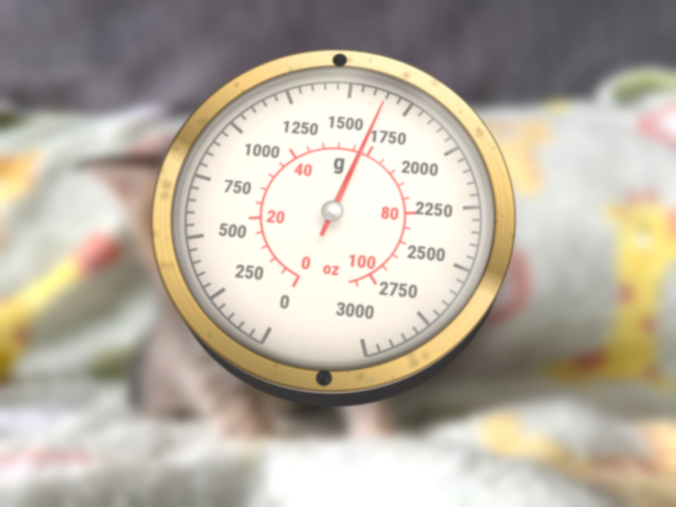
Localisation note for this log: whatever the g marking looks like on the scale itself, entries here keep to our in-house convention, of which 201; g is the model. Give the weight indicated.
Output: 1650; g
